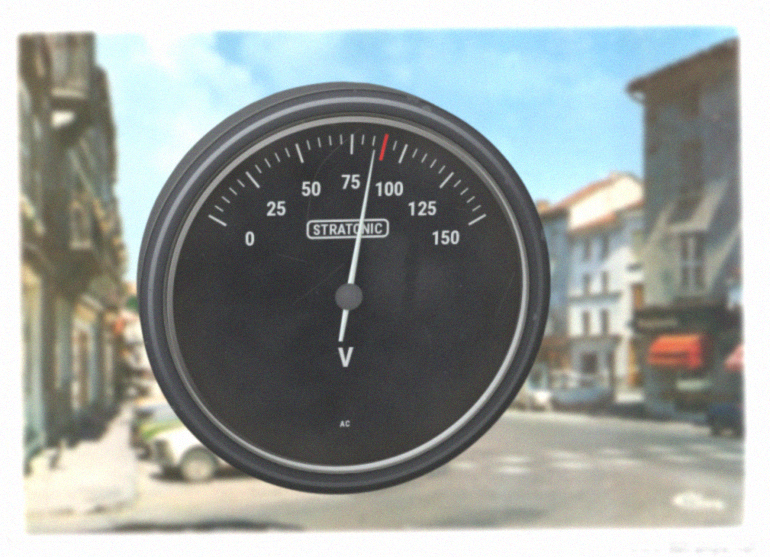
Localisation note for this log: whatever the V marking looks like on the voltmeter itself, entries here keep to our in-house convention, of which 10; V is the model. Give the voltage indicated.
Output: 85; V
